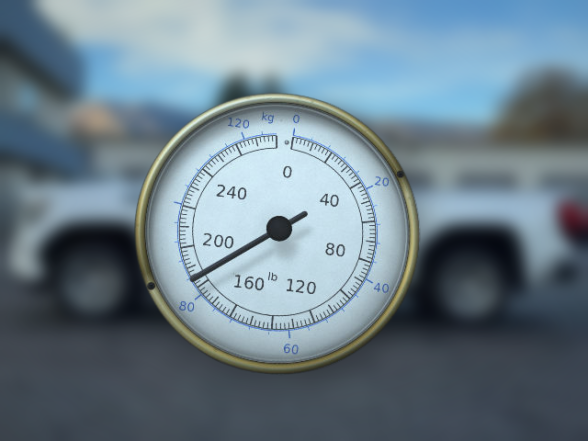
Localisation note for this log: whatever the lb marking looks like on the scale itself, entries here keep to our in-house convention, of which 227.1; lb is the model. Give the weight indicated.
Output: 184; lb
